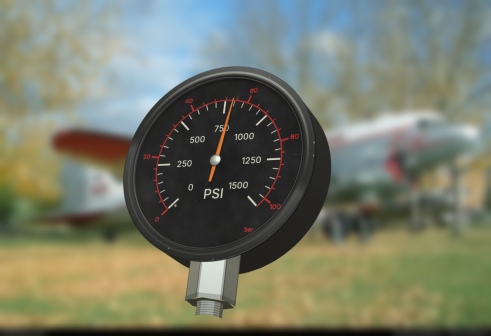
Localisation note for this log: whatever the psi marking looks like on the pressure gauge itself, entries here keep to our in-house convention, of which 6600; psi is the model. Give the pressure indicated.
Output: 800; psi
